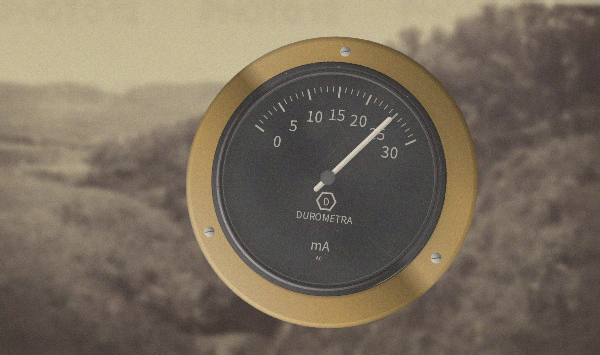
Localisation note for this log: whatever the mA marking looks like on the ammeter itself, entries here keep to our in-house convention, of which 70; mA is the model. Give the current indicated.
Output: 25; mA
